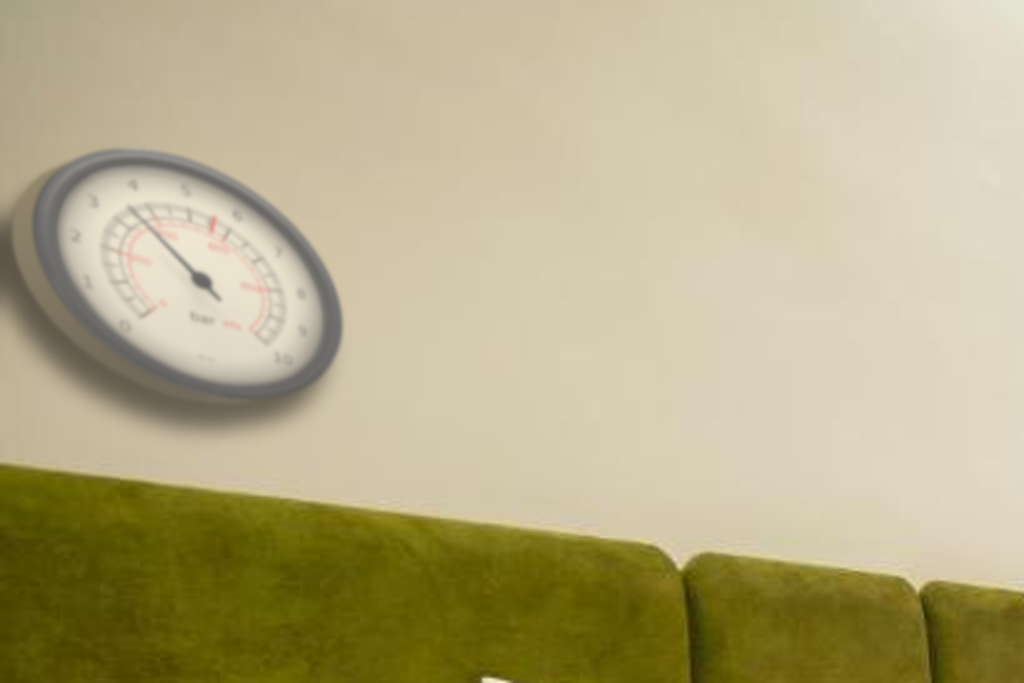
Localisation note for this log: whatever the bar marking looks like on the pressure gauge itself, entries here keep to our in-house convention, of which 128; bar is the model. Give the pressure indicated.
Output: 3.5; bar
